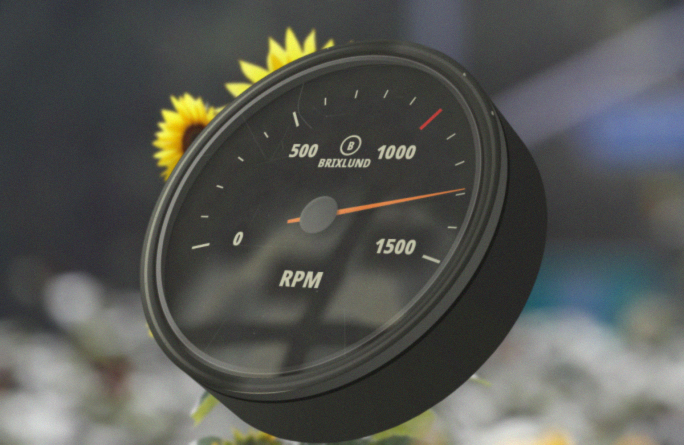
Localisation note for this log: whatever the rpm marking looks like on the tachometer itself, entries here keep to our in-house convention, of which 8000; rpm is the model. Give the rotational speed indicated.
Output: 1300; rpm
